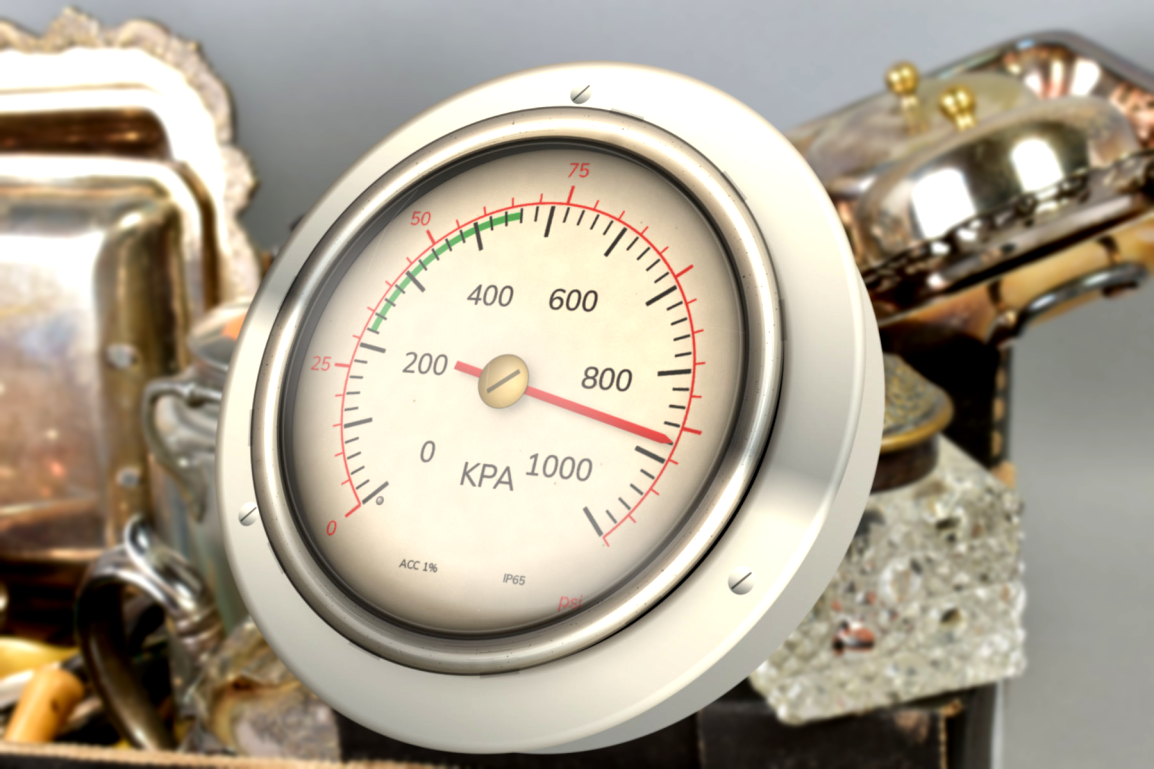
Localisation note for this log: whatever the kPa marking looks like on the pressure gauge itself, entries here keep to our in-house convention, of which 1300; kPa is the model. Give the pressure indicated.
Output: 880; kPa
